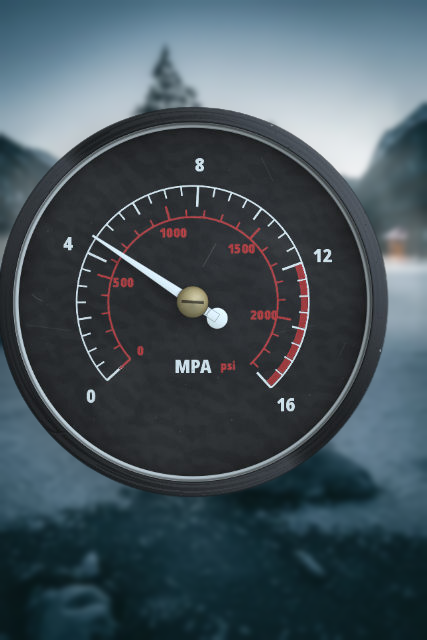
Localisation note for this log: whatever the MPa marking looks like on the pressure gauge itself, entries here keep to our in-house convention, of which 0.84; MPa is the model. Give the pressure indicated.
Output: 4.5; MPa
